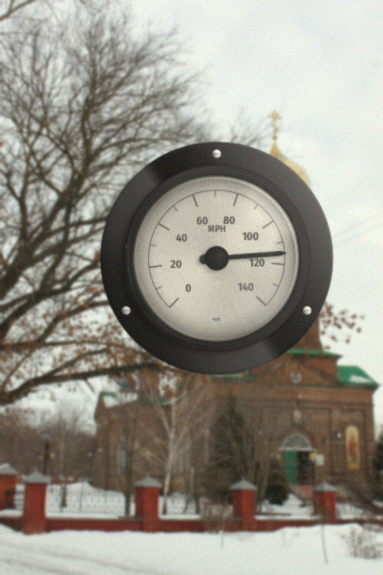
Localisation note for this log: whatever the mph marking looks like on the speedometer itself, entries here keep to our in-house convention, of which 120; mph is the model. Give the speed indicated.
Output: 115; mph
